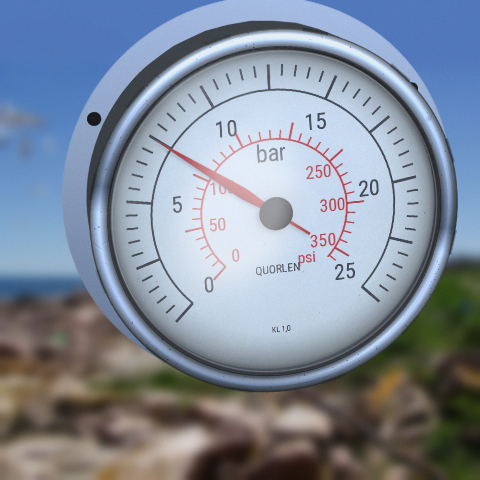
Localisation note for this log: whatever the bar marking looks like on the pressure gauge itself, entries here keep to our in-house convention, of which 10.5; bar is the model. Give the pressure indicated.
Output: 7.5; bar
